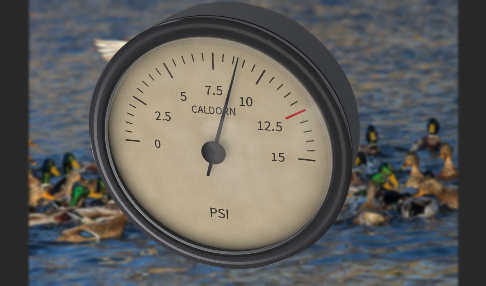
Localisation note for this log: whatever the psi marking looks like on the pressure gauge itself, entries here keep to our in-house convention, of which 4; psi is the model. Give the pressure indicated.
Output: 8.75; psi
